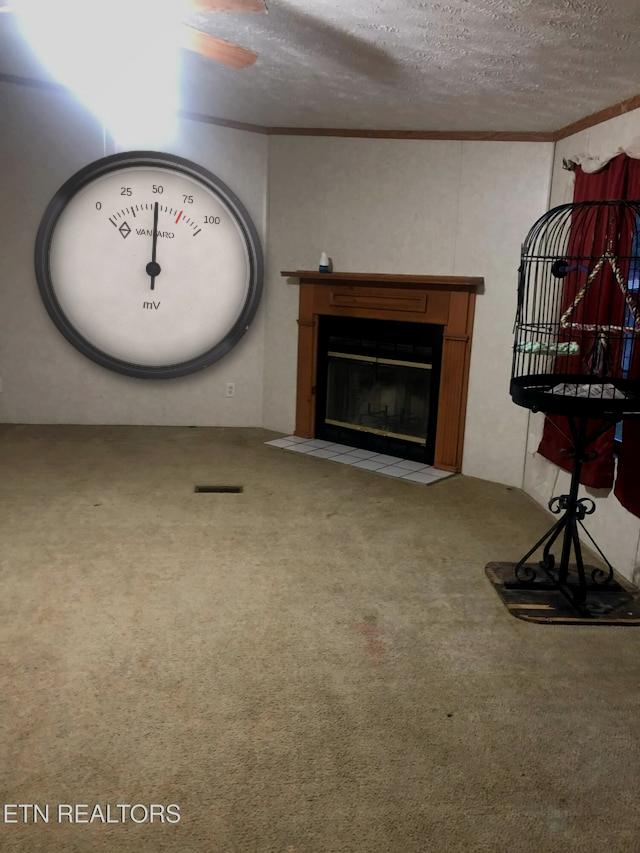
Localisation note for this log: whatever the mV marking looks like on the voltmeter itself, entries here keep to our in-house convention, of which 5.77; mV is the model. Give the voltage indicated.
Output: 50; mV
